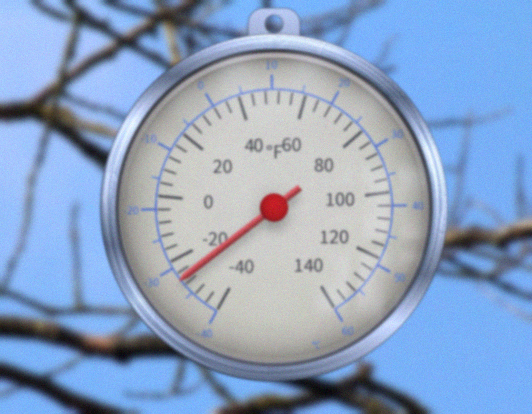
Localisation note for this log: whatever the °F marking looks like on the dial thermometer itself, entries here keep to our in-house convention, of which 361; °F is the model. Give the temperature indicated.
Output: -26; °F
